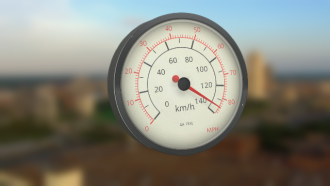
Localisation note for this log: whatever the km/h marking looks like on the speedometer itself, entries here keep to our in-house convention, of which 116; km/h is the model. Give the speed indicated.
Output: 135; km/h
